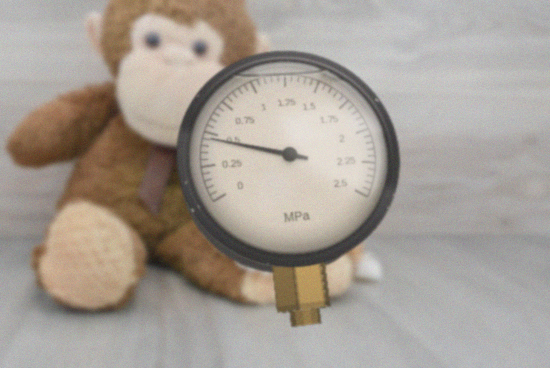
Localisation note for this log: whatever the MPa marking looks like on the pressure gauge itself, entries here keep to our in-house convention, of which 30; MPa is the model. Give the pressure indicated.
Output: 0.45; MPa
